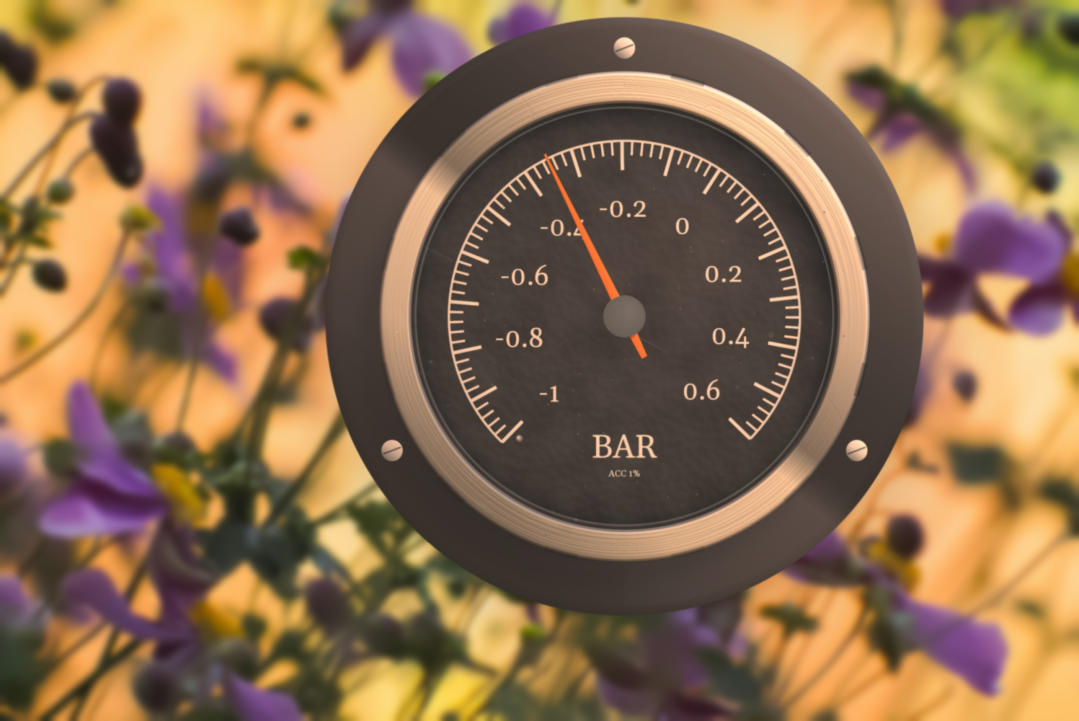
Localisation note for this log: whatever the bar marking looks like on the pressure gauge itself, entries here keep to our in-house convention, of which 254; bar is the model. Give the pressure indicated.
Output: -0.35; bar
